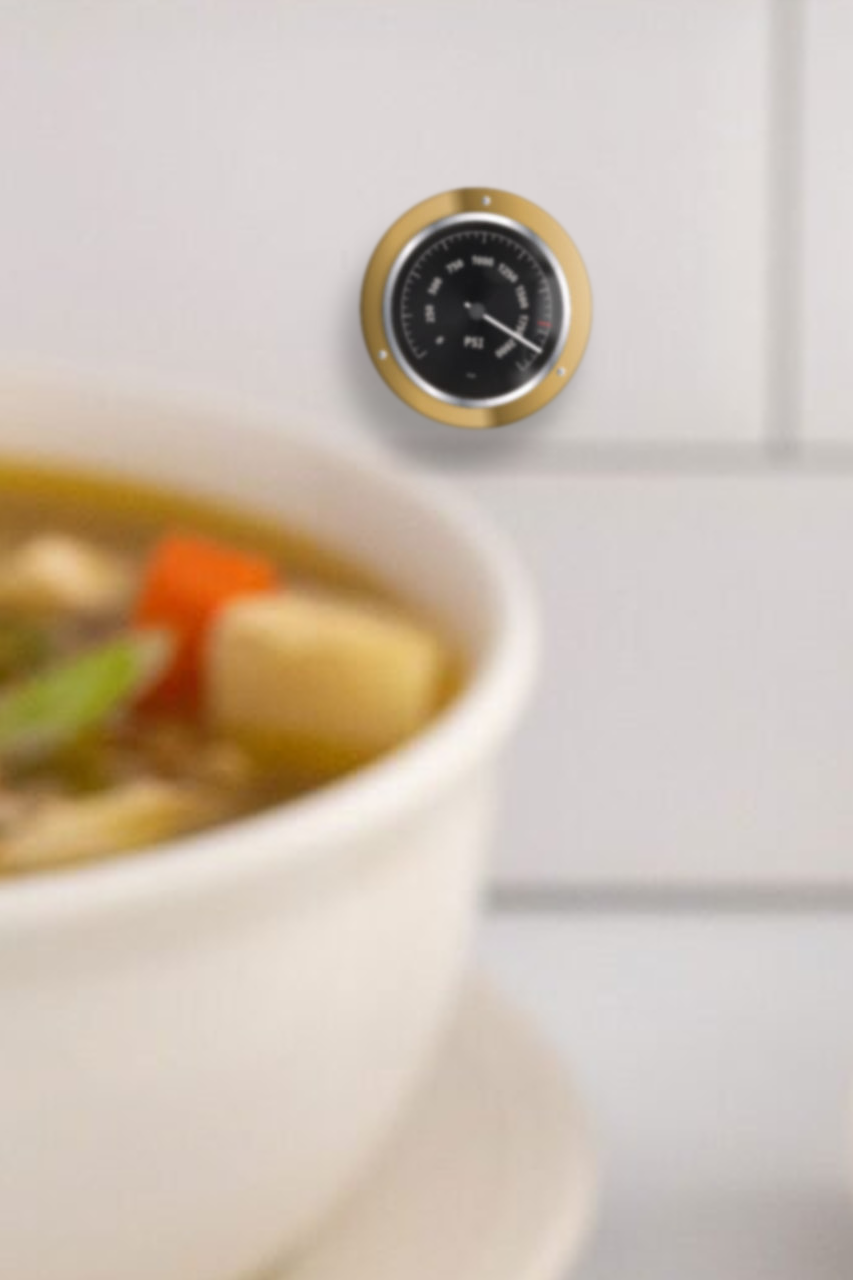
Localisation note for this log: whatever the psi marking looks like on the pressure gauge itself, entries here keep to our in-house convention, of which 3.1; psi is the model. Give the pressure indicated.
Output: 1850; psi
